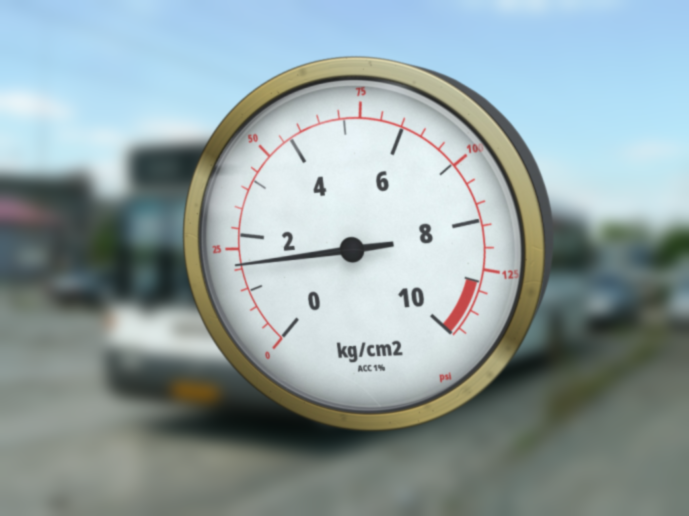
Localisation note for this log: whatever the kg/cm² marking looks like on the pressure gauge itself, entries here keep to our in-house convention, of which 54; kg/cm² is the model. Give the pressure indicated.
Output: 1.5; kg/cm²
